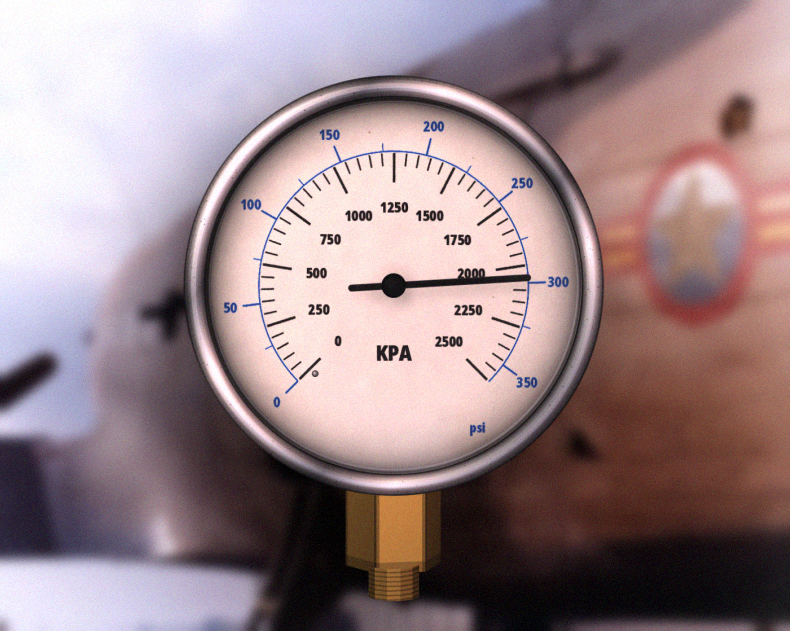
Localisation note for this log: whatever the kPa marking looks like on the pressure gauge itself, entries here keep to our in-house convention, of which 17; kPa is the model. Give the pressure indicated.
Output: 2050; kPa
